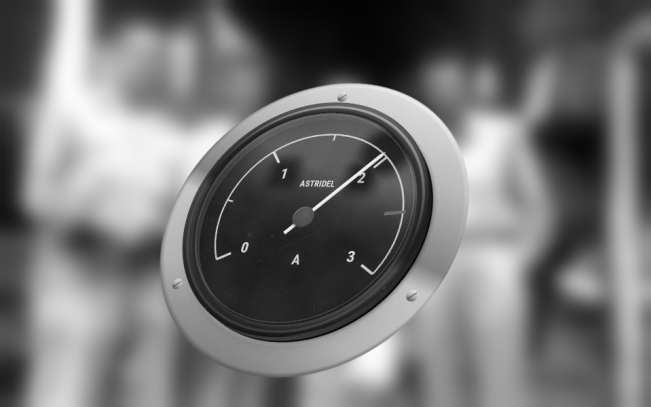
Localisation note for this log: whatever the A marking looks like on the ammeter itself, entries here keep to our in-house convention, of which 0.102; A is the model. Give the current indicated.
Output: 2; A
